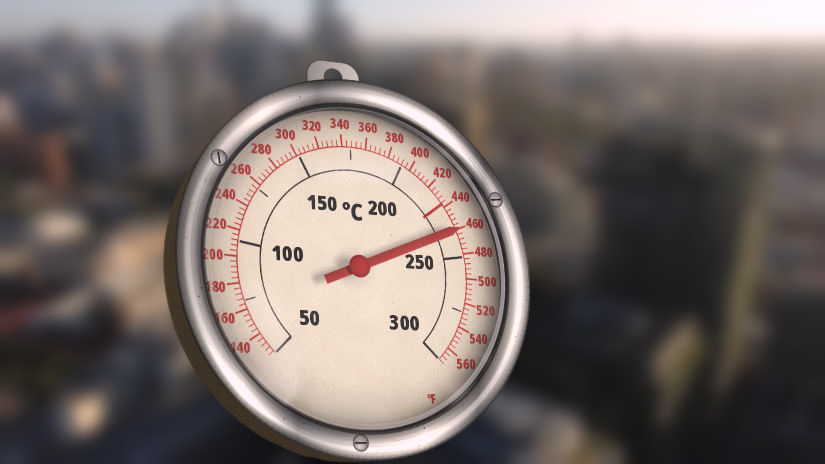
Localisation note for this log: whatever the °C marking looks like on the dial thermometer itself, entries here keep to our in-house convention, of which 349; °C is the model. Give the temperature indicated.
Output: 237.5; °C
